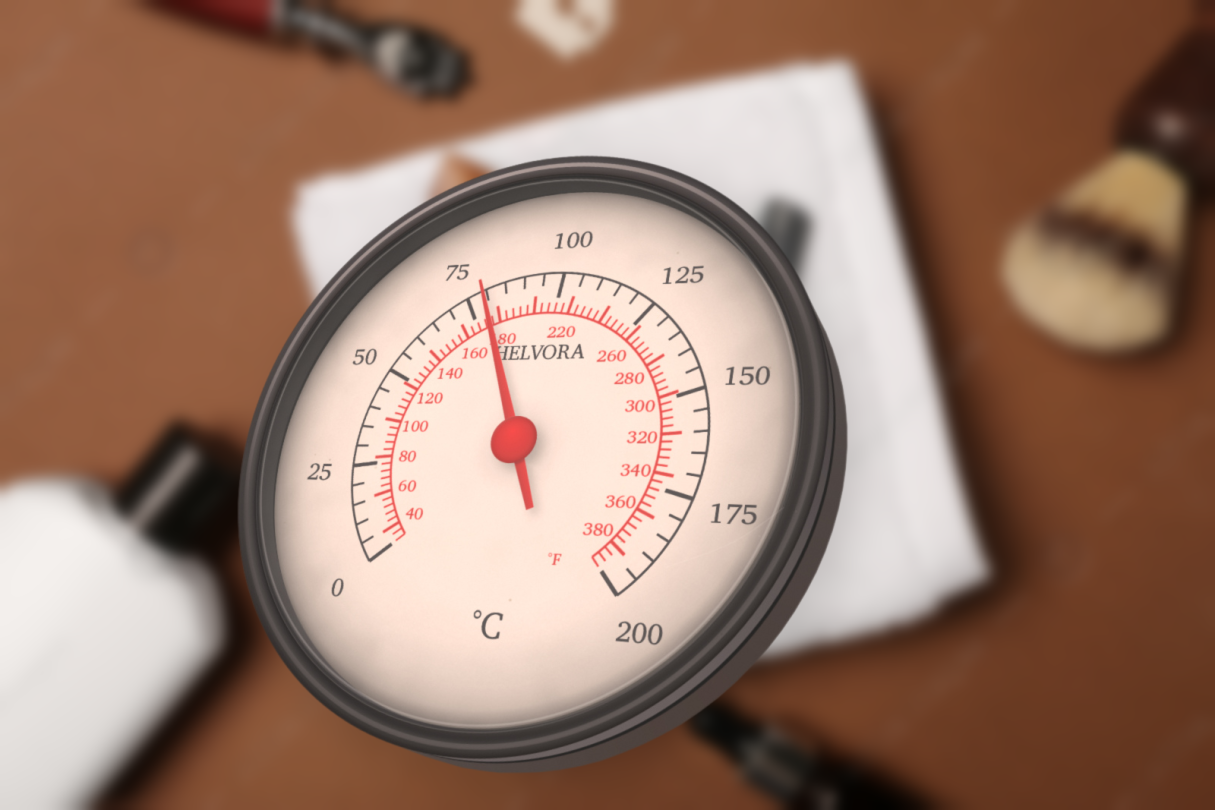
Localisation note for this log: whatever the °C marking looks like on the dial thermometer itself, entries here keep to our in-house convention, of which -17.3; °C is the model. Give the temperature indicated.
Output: 80; °C
